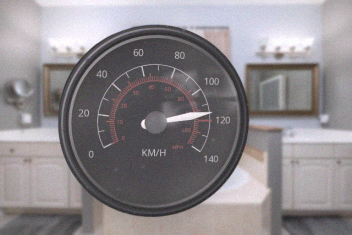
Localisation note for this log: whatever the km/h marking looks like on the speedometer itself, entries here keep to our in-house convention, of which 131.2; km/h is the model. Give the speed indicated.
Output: 115; km/h
